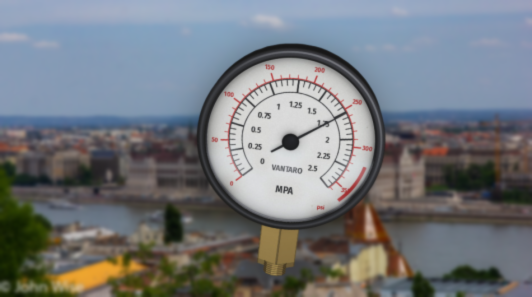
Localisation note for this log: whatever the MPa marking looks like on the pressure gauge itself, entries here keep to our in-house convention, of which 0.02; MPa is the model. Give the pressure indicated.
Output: 1.75; MPa
